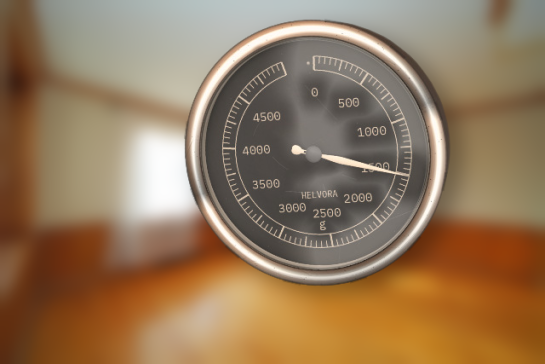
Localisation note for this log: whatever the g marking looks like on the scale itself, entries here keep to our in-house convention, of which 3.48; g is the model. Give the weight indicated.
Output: 1500; g
